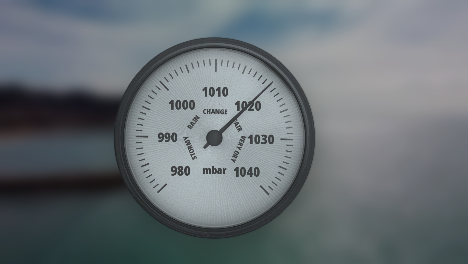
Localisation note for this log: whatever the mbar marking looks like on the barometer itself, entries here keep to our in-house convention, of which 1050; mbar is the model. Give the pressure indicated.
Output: 1020; mbar
